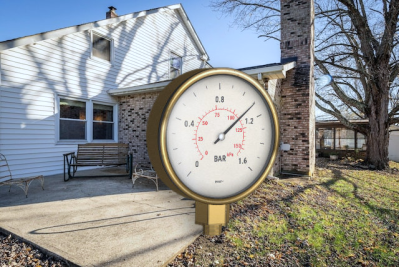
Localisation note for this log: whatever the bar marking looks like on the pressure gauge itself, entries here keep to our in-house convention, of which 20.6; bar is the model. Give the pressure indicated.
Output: 1.1; bar
